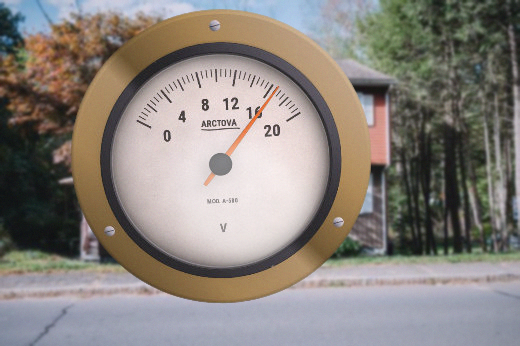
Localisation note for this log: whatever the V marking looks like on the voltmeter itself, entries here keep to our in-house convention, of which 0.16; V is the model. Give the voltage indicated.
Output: 16.5; V
